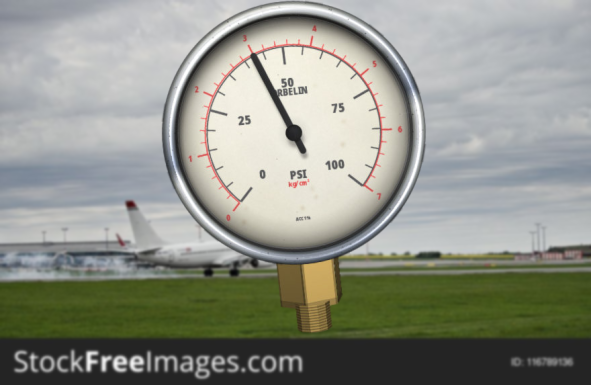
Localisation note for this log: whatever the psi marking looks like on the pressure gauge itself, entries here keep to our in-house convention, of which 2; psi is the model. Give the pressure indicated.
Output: 42.5; psi
